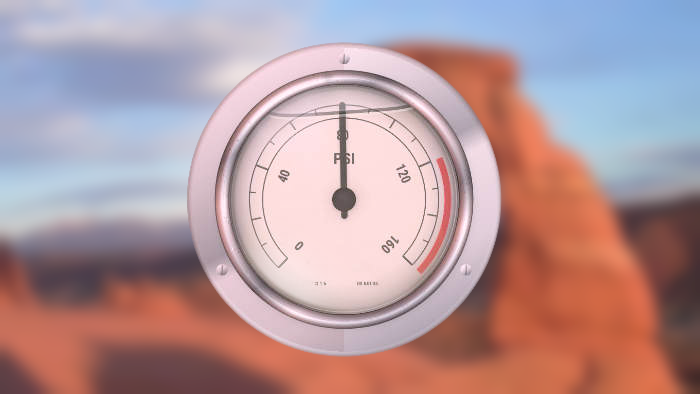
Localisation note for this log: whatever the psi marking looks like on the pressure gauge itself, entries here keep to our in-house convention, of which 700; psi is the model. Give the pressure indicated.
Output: 80; psi
